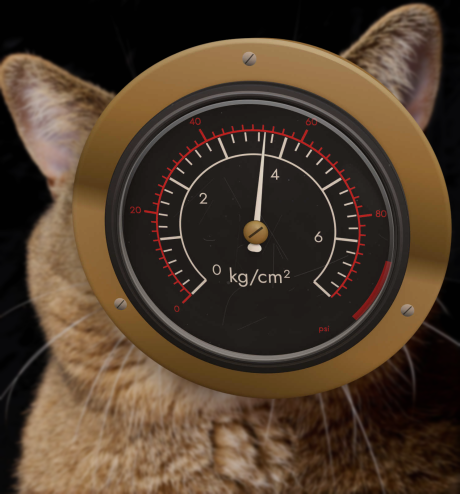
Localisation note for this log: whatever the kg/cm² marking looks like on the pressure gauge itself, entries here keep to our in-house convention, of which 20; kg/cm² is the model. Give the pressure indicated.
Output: 3.7; kg/cm²
